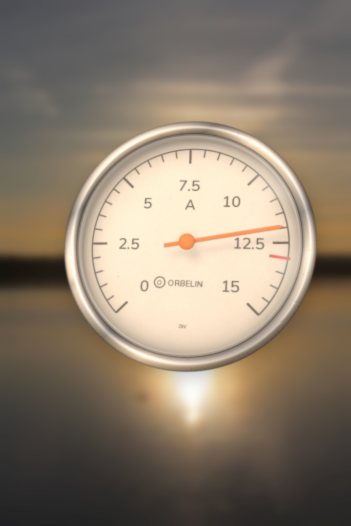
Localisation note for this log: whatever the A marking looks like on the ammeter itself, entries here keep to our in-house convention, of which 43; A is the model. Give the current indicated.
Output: 12; A
